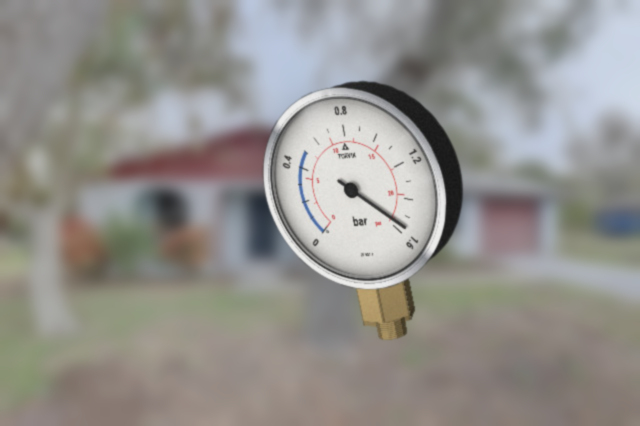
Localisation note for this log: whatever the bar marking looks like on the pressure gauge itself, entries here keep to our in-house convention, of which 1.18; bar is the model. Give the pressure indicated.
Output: 1.55; bar
